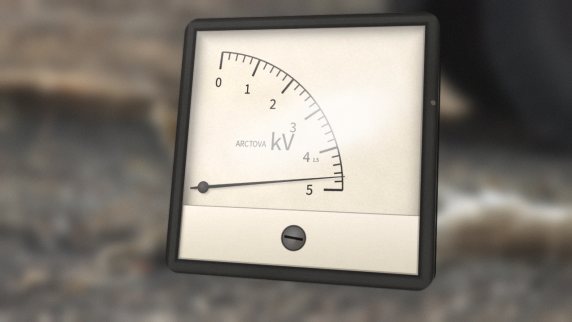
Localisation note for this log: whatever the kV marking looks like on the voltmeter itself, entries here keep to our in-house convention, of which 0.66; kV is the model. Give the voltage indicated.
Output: 4.7; kV
